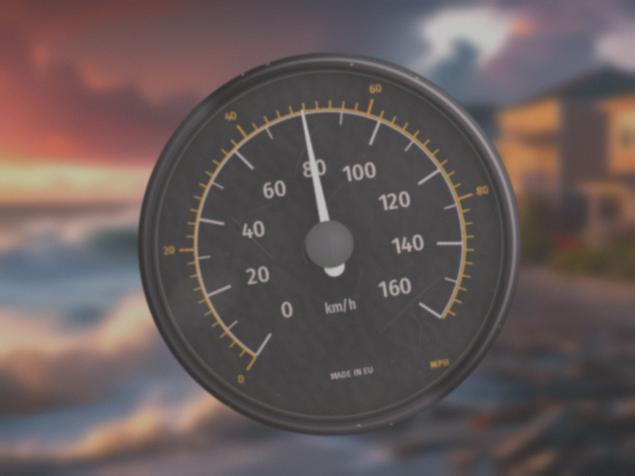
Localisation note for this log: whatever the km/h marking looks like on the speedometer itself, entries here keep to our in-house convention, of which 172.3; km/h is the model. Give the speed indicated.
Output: 80; km/h
